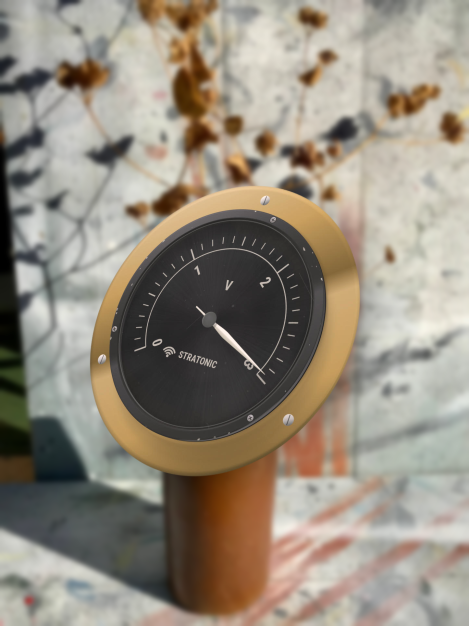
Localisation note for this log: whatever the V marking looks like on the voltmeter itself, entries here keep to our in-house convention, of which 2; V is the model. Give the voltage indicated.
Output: 2.95; V
